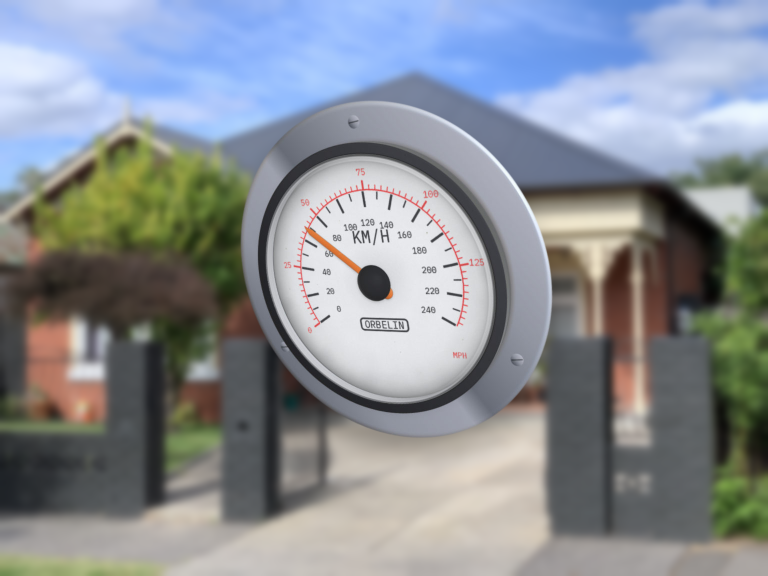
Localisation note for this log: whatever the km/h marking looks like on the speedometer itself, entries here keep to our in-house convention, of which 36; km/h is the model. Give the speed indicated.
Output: 70; km/h
